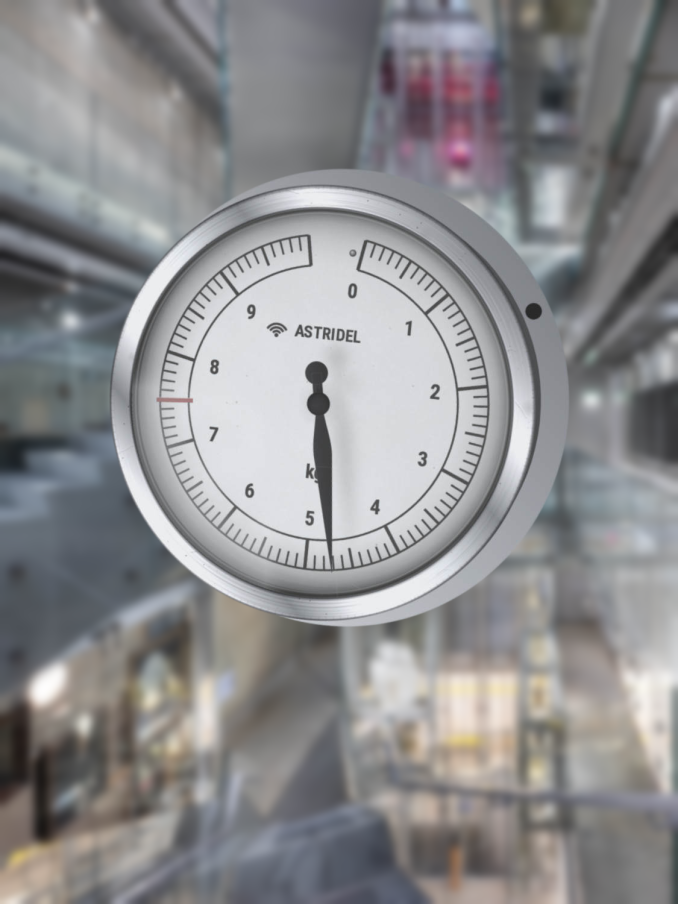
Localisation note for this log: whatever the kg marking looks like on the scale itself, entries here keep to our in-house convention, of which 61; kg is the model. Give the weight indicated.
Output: 4.7; kg
